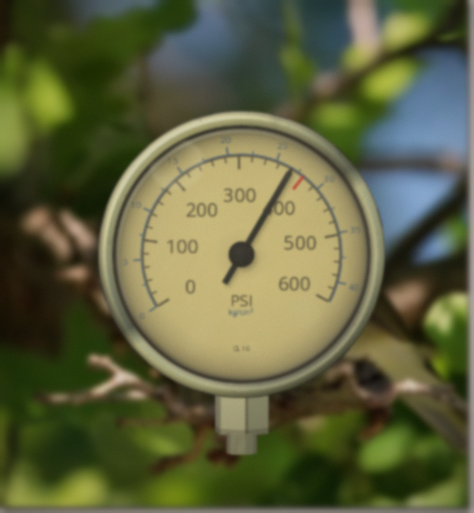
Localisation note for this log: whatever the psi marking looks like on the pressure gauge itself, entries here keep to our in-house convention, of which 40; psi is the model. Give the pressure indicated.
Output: 380; psi
